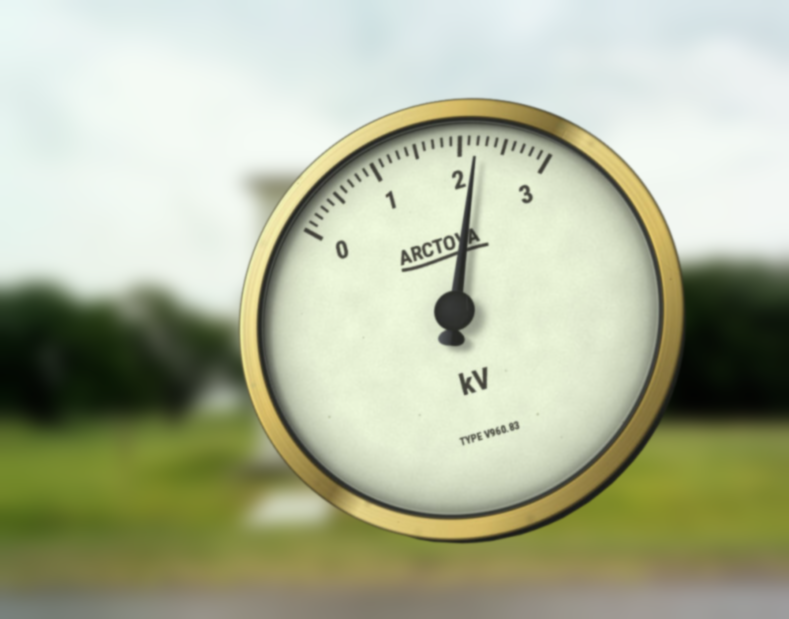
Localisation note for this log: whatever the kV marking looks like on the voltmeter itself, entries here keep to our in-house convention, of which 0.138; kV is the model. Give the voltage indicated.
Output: 2.2; kV
